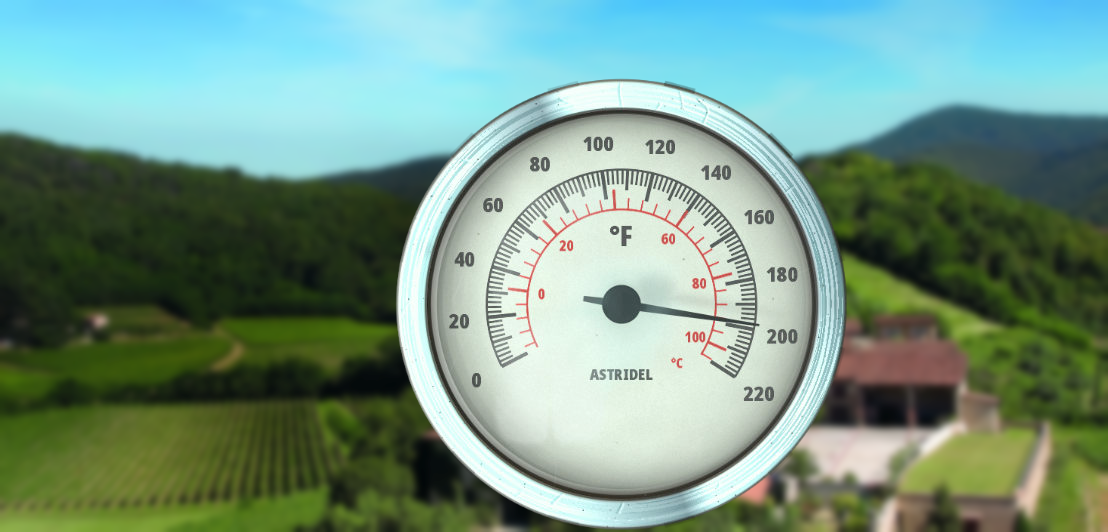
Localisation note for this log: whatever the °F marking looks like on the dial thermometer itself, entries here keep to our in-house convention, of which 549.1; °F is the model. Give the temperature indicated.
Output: 198; °F
